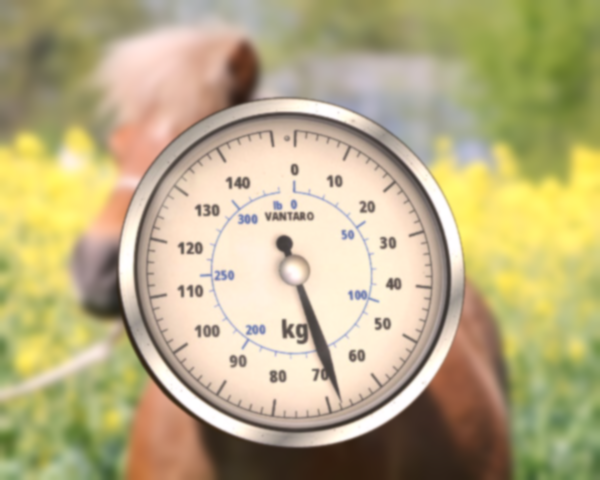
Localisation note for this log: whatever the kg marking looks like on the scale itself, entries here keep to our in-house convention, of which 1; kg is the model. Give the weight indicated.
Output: 68; kg
